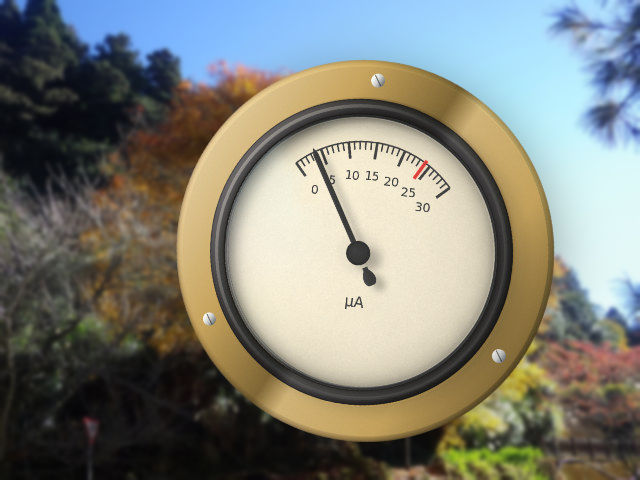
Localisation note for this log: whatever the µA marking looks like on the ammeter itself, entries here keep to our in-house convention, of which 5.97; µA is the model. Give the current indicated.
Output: 4; µA
